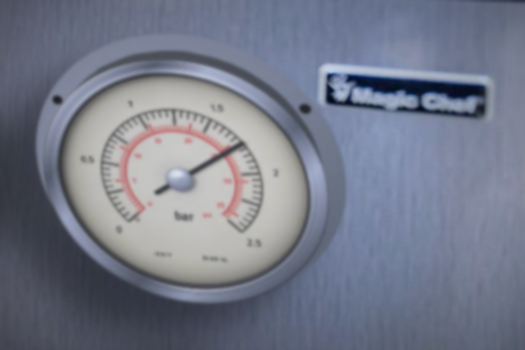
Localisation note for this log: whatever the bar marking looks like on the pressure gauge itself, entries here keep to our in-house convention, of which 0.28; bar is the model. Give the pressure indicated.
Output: 1.75; bar
